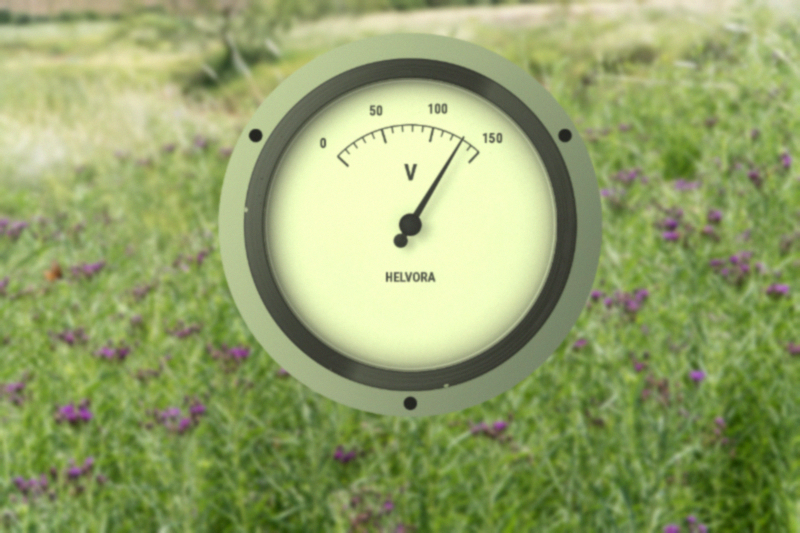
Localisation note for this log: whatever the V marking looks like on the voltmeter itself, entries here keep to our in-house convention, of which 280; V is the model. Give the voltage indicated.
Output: 130; V
